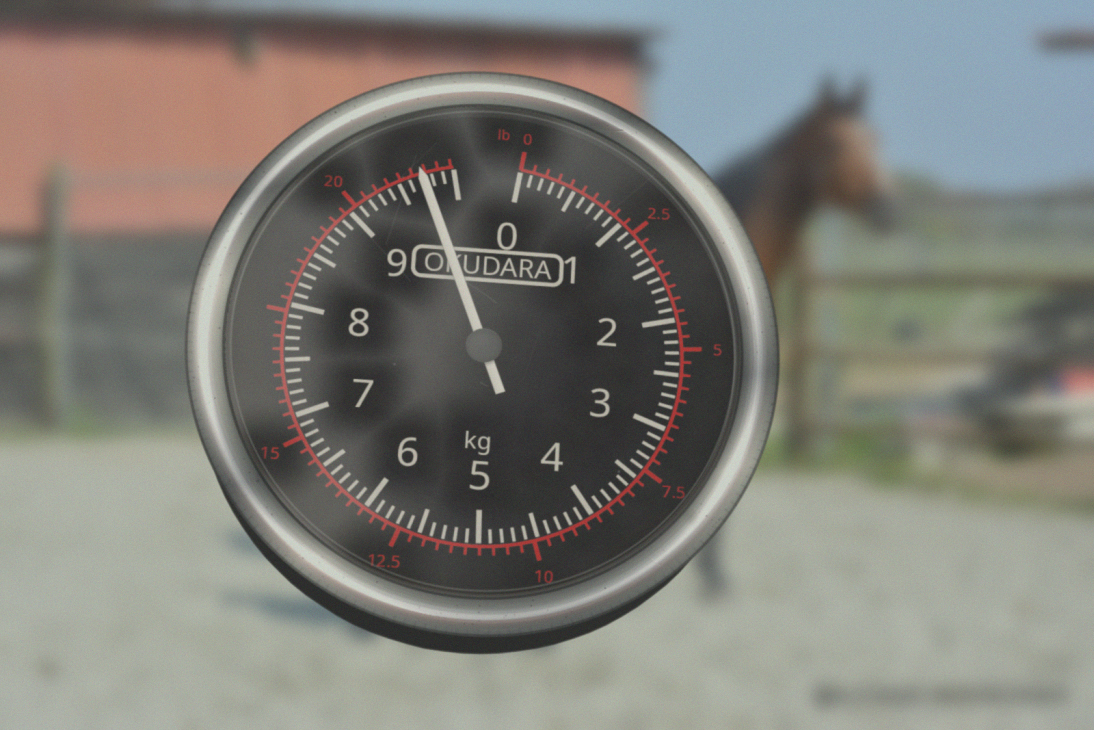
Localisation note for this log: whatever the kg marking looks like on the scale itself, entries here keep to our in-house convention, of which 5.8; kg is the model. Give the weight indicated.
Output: 9.7; kg
